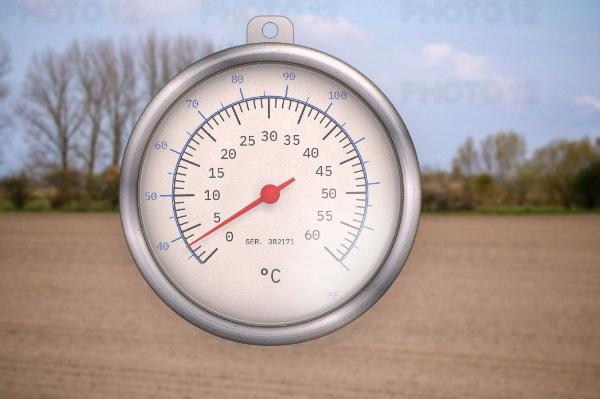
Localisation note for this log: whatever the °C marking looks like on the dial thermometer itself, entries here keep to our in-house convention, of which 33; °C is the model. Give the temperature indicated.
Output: 3; °C
